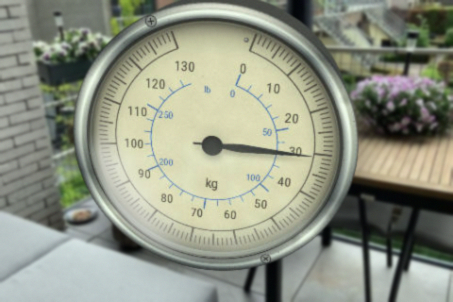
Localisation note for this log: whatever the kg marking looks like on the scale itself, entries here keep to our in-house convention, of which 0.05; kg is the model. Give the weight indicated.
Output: 30; kg
